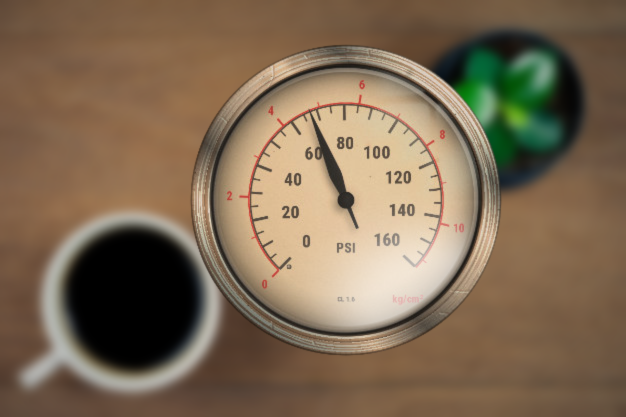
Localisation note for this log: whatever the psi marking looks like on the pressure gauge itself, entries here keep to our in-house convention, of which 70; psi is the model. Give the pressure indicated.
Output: 67.5; psi
